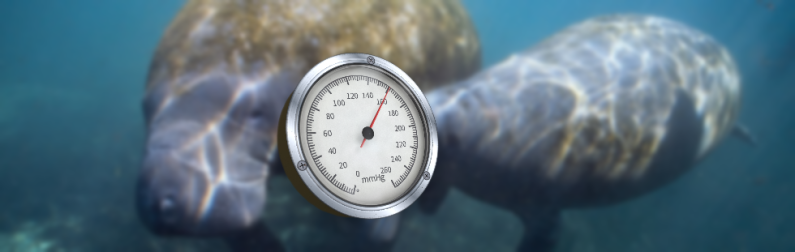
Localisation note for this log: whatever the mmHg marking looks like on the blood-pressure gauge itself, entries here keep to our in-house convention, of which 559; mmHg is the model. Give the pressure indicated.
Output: 160; mmHg
